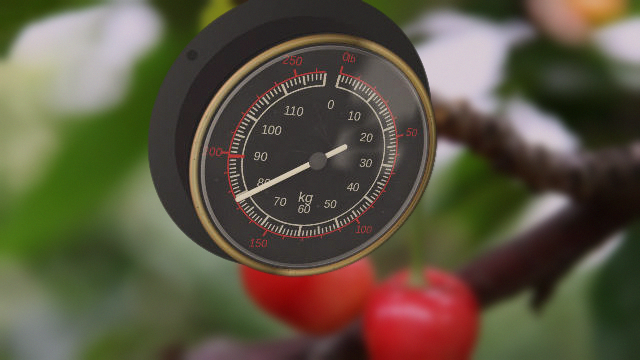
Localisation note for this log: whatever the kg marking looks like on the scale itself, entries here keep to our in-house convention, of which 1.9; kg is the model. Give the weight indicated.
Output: 80; kg
